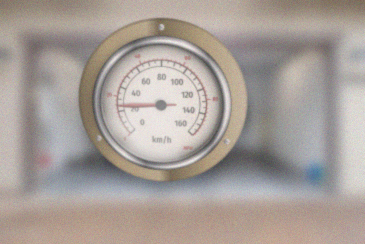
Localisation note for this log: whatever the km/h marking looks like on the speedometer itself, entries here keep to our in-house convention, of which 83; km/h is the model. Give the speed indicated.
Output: 25; km/h
